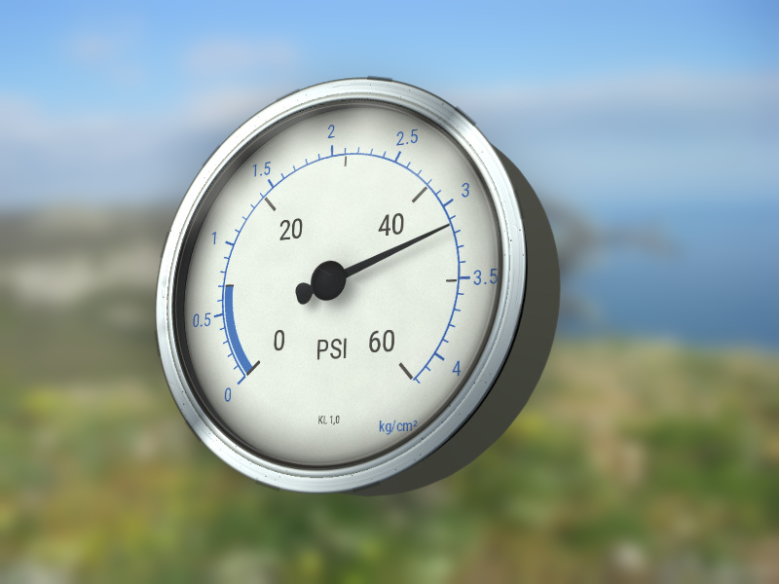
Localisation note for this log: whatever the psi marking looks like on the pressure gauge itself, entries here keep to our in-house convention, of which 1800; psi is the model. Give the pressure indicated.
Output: 45; psi
